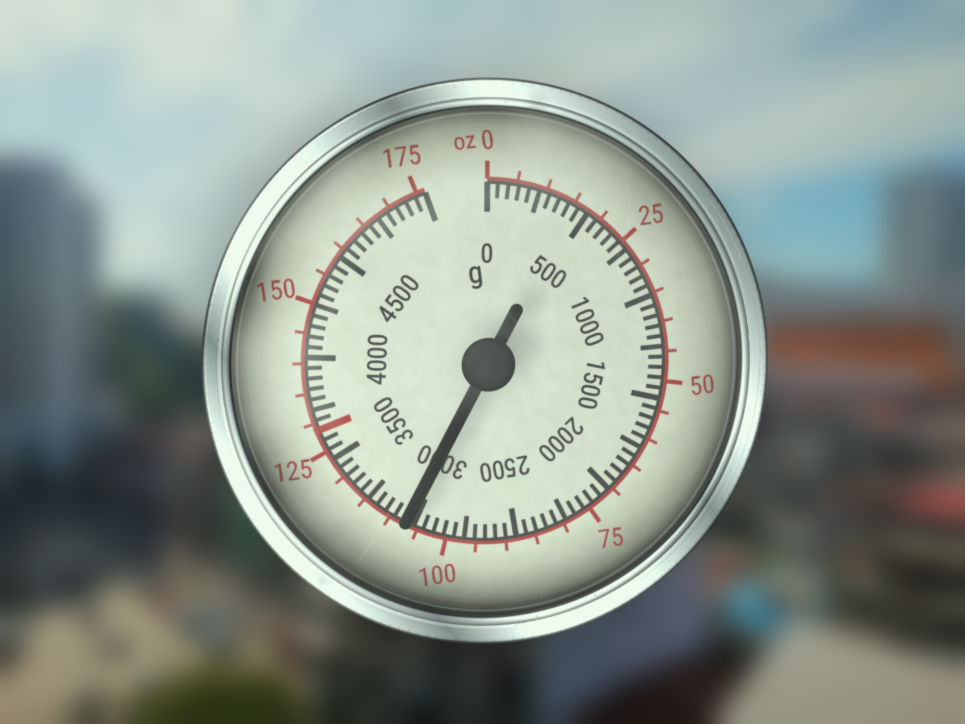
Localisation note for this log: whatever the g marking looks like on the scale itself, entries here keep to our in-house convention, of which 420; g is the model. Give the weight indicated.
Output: 3050; g
